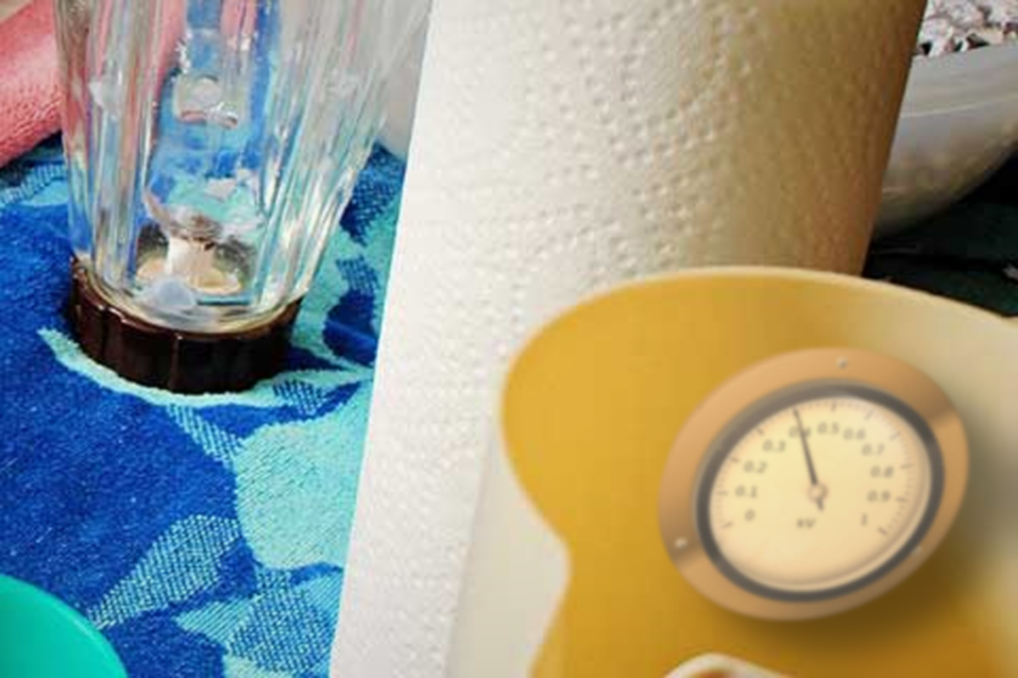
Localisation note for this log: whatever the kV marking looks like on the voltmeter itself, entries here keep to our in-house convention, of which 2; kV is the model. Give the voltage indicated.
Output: 0.4; kV
